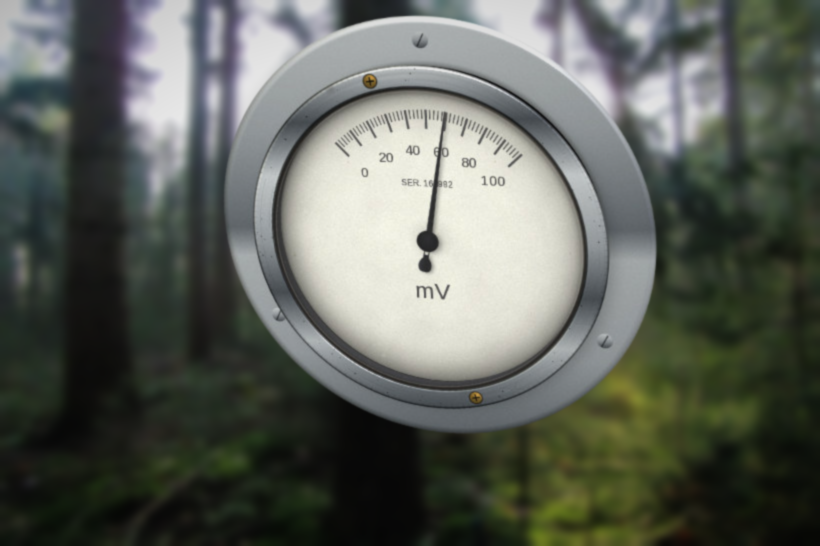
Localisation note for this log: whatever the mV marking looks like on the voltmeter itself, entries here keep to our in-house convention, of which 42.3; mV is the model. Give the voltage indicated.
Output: 60; mV
